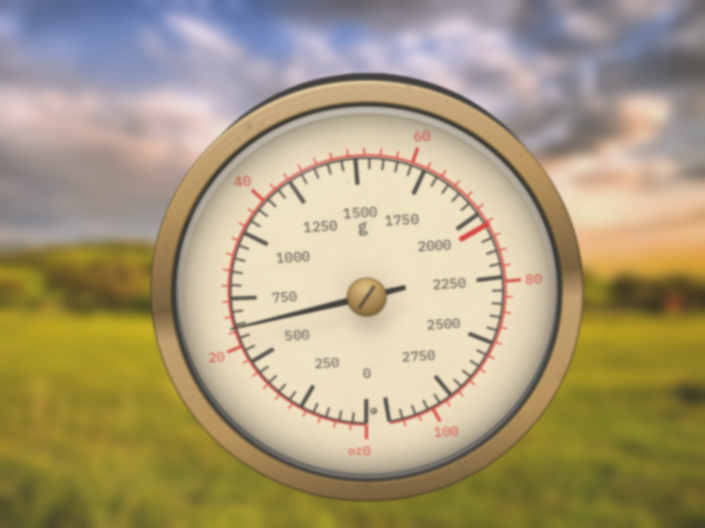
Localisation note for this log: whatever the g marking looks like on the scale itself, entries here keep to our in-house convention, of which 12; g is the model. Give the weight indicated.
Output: 650; g
